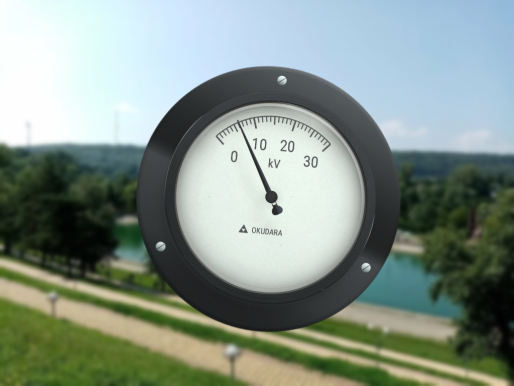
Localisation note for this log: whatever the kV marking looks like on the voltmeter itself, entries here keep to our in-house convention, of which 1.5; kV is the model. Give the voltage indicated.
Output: 6; kV
